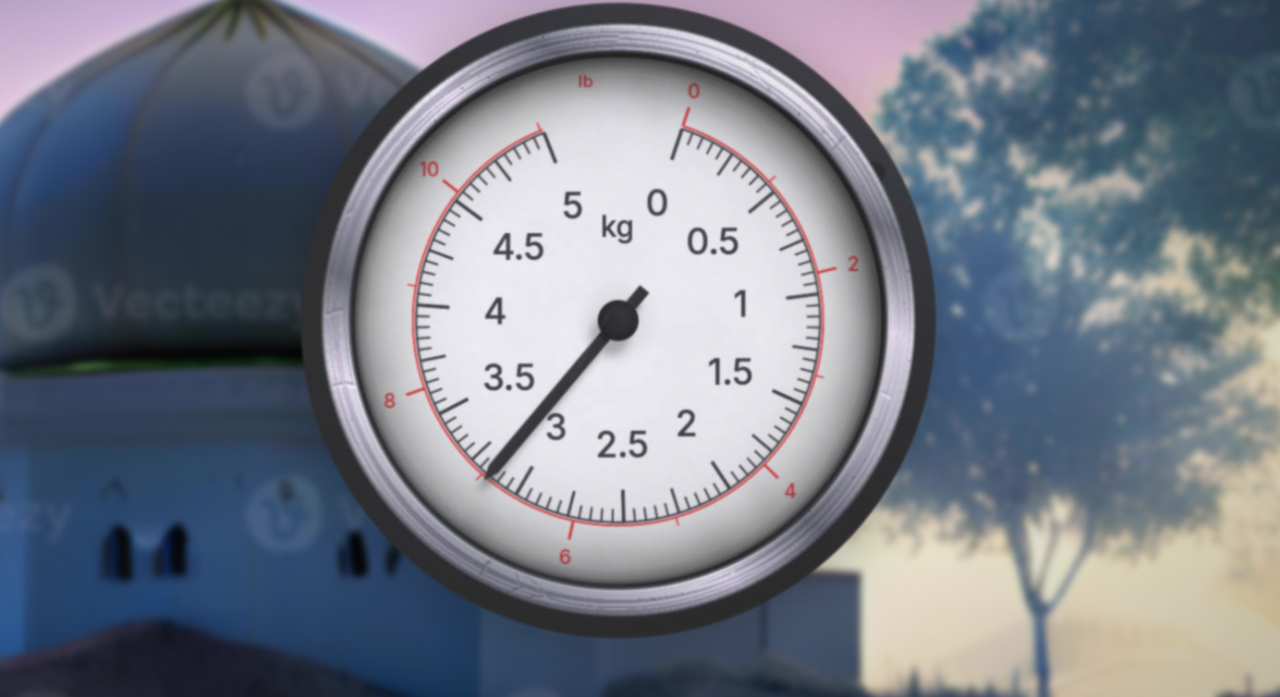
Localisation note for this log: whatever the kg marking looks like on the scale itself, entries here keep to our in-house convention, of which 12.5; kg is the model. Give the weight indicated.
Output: 3.15; kg
